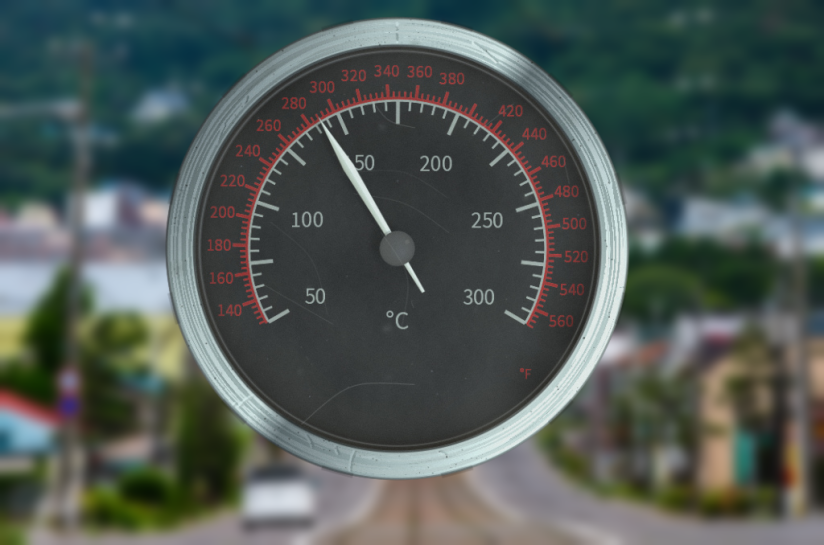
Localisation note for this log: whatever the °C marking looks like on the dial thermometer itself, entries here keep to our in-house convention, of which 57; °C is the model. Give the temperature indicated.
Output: 142.5; °C
